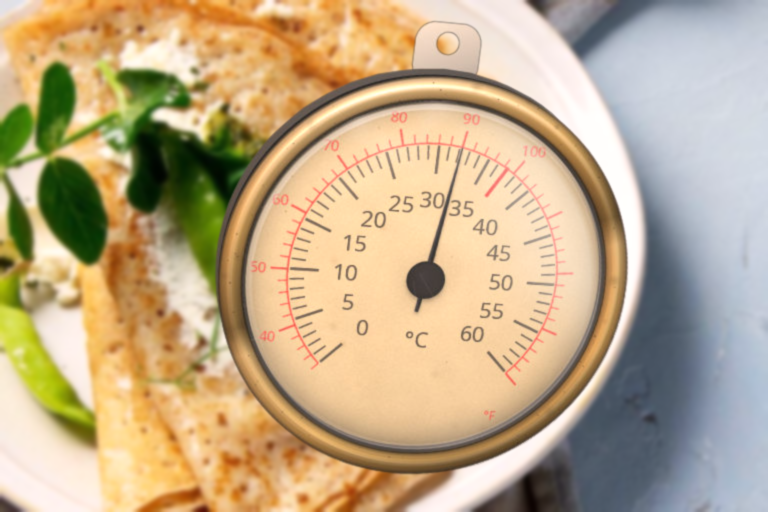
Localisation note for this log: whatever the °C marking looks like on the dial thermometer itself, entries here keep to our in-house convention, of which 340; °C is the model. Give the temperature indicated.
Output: 32; °C
